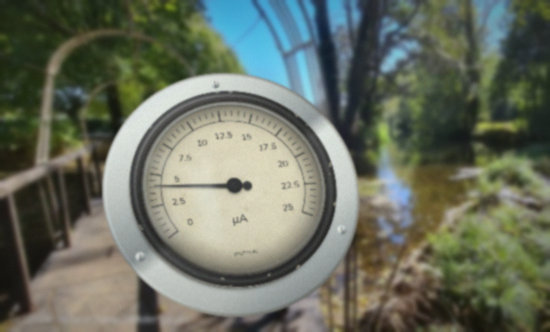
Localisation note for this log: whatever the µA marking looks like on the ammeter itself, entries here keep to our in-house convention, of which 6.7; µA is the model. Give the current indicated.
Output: 4; µA
